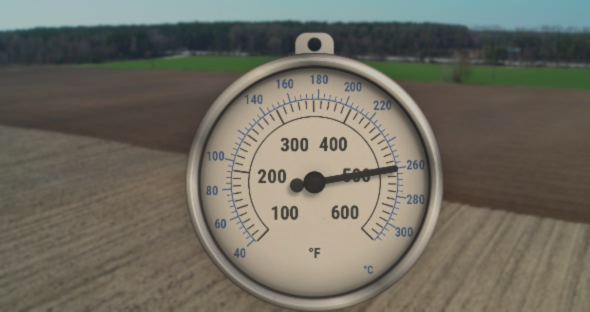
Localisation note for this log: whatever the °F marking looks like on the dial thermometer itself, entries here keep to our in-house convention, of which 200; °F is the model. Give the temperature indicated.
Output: 500; °F
